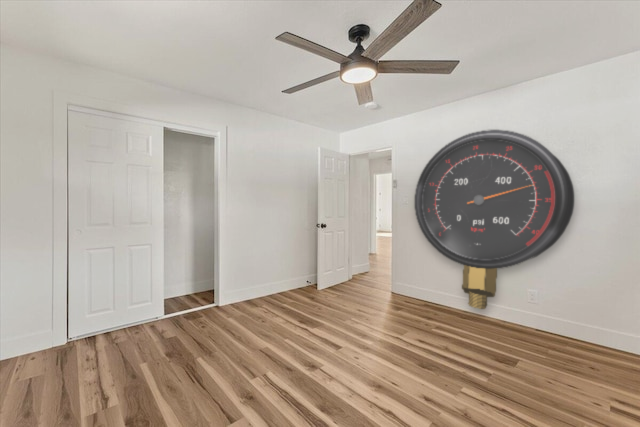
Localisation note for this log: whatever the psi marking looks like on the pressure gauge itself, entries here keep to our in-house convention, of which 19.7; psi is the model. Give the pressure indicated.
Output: 460; psi
